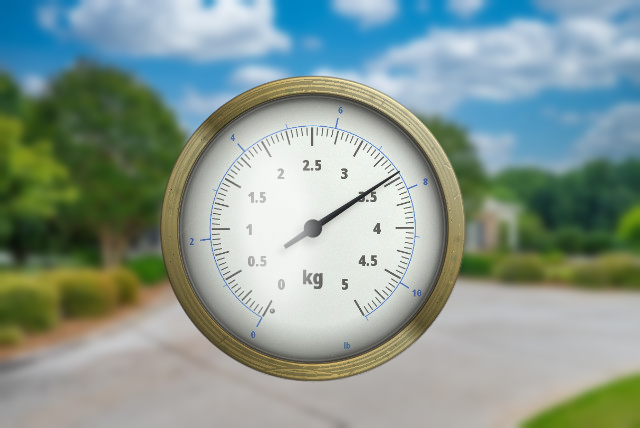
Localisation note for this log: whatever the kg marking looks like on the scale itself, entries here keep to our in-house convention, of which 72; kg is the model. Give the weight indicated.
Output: 3.45; kg
